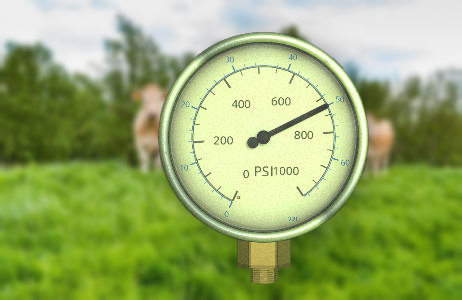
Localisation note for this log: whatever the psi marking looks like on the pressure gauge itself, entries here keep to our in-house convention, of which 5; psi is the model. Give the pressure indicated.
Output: 725; psi
